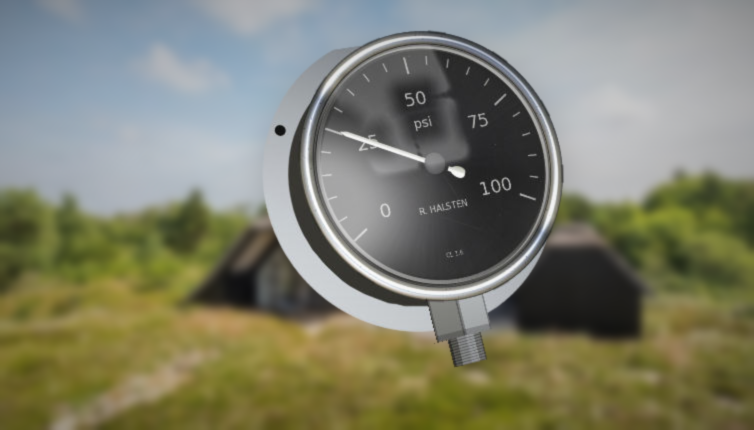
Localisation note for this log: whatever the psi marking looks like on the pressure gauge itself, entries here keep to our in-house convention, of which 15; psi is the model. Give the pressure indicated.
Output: 25; psi
